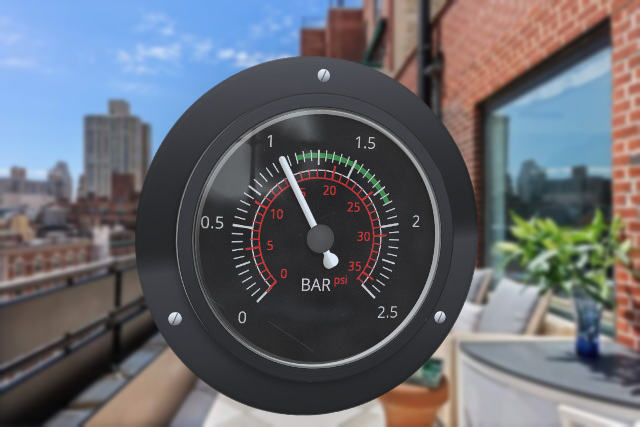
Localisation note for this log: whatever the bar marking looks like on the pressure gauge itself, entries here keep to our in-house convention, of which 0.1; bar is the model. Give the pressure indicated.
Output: 1; bar
